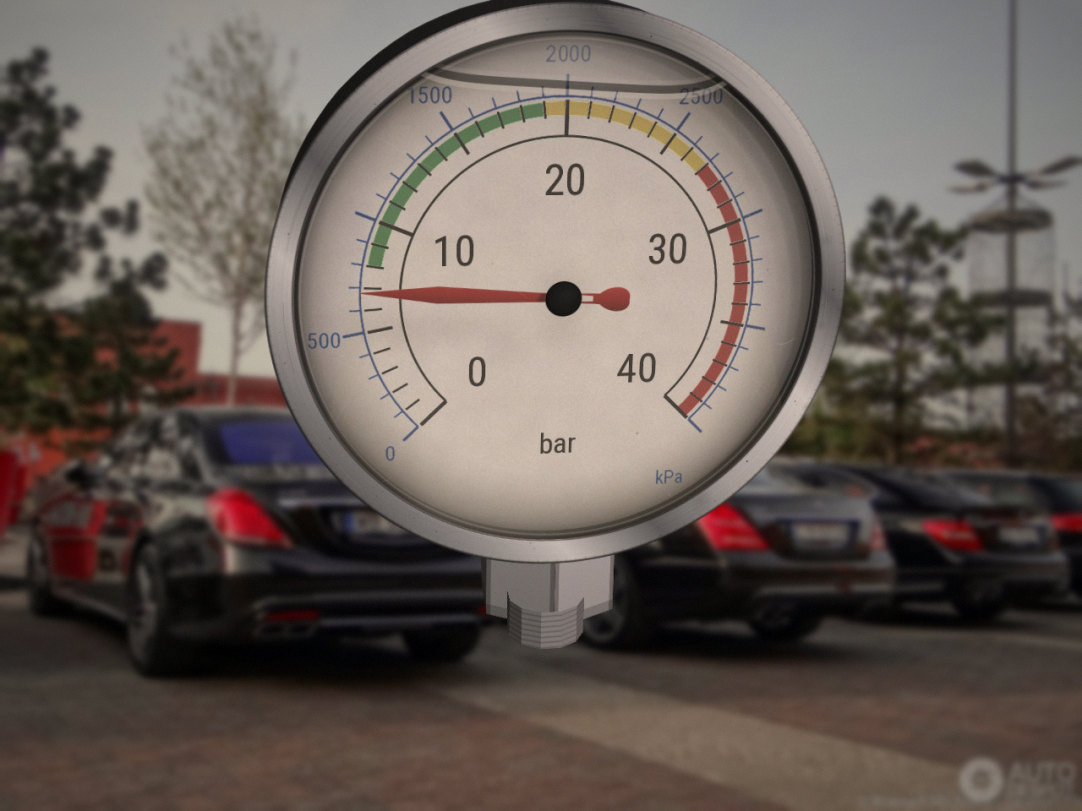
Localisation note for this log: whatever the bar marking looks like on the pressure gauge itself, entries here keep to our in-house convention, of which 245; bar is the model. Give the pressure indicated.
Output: 7; bar
